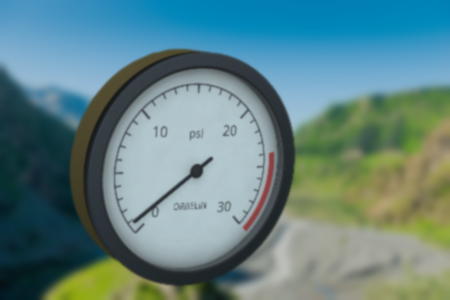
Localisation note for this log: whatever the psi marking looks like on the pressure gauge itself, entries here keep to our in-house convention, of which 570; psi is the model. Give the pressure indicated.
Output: 1; psi
